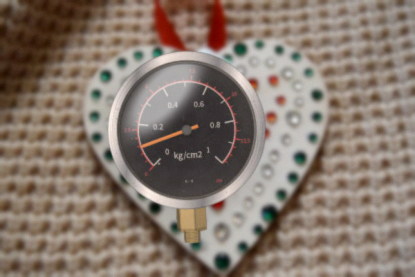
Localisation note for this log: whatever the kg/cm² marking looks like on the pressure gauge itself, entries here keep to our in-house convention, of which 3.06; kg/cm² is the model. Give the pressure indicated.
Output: 0.1; kg/cm²
